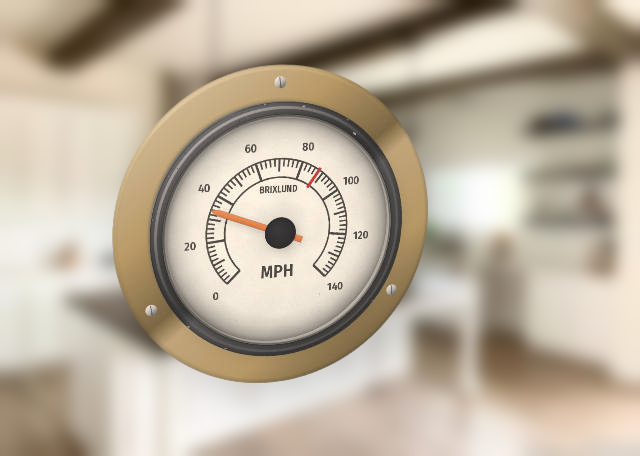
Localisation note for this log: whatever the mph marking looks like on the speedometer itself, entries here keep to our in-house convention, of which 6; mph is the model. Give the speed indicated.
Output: 34; mph
